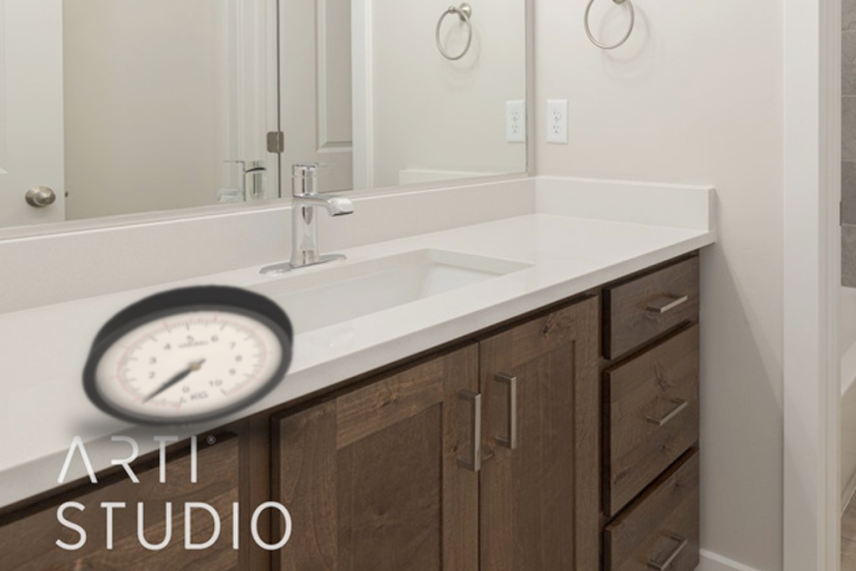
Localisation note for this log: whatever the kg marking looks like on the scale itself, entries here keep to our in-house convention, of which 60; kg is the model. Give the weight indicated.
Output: 1; kg
